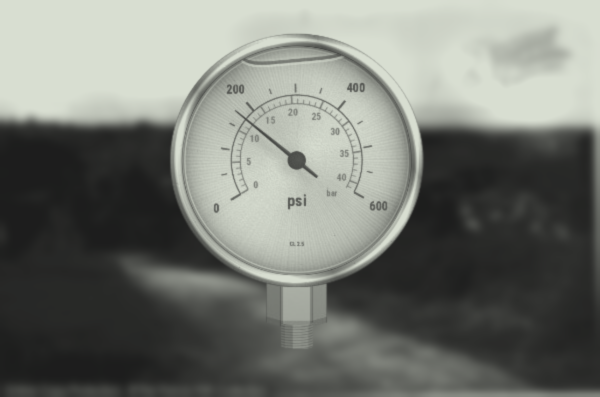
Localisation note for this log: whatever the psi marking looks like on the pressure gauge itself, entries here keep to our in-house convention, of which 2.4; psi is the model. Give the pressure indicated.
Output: 175; psi
